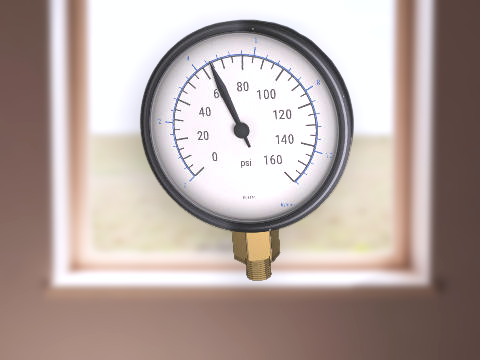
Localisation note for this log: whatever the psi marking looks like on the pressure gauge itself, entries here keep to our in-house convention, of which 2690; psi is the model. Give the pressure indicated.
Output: 65; psi
